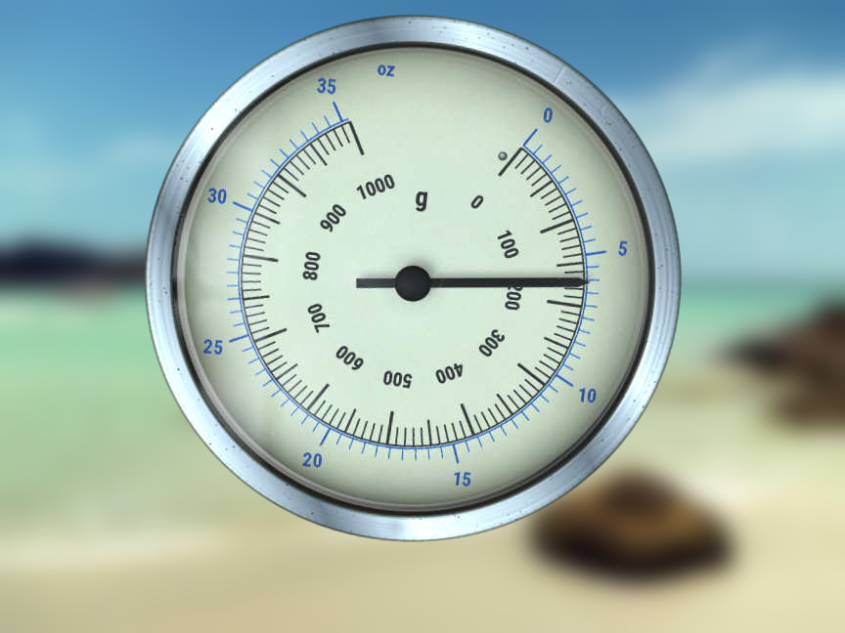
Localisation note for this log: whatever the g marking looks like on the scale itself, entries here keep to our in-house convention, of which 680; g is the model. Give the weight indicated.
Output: 170; g
